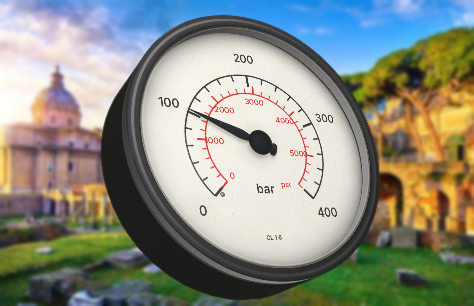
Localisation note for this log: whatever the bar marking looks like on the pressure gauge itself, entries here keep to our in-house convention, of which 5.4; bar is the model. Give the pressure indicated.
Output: 100; bar
